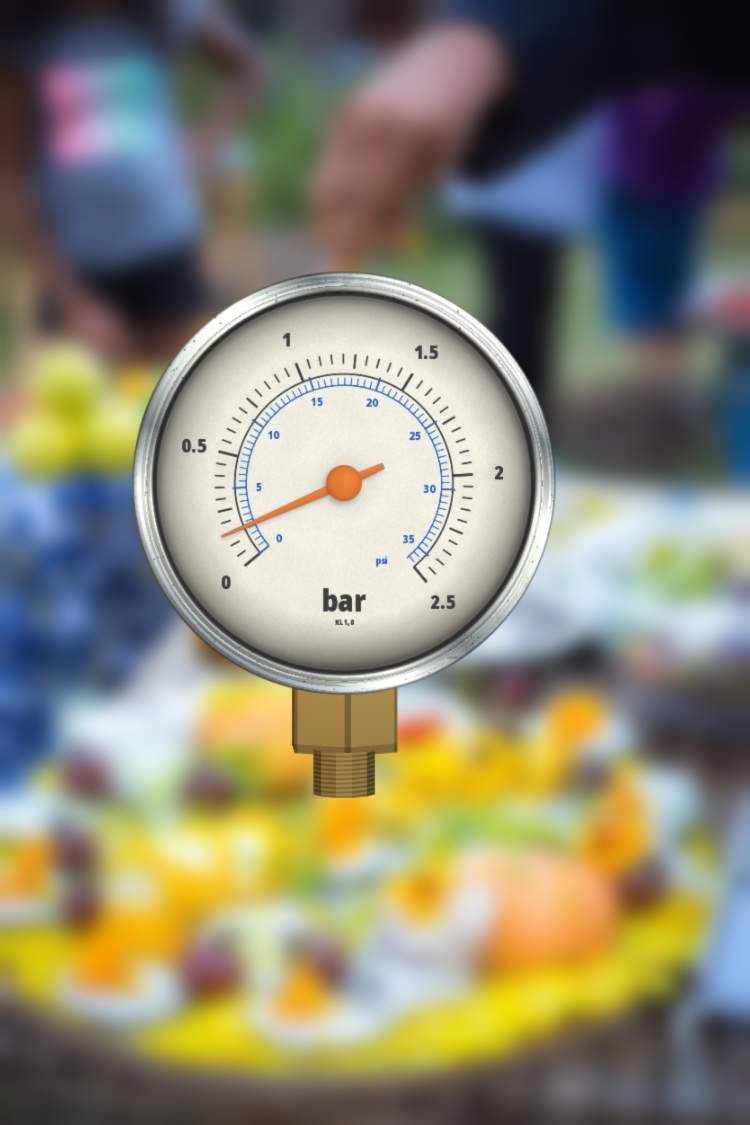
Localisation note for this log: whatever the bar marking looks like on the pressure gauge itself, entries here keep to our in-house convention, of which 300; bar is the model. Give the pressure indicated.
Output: 0.15; bar
